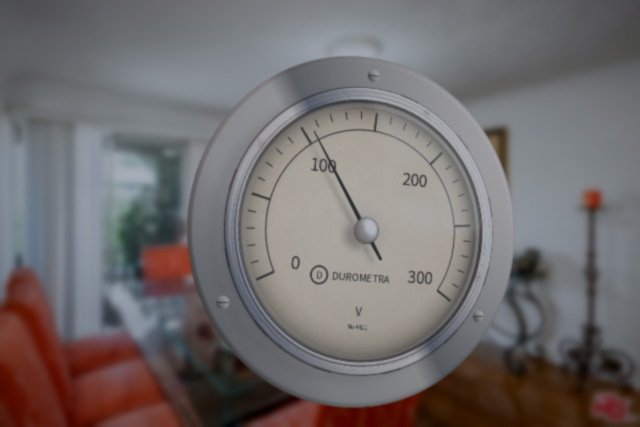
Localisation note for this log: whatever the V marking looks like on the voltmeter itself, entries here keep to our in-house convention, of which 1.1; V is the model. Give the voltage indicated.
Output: 105; V
